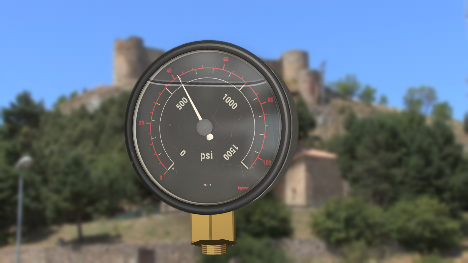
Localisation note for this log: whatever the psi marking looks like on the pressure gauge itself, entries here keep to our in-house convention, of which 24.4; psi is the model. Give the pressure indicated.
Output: 600; psi
